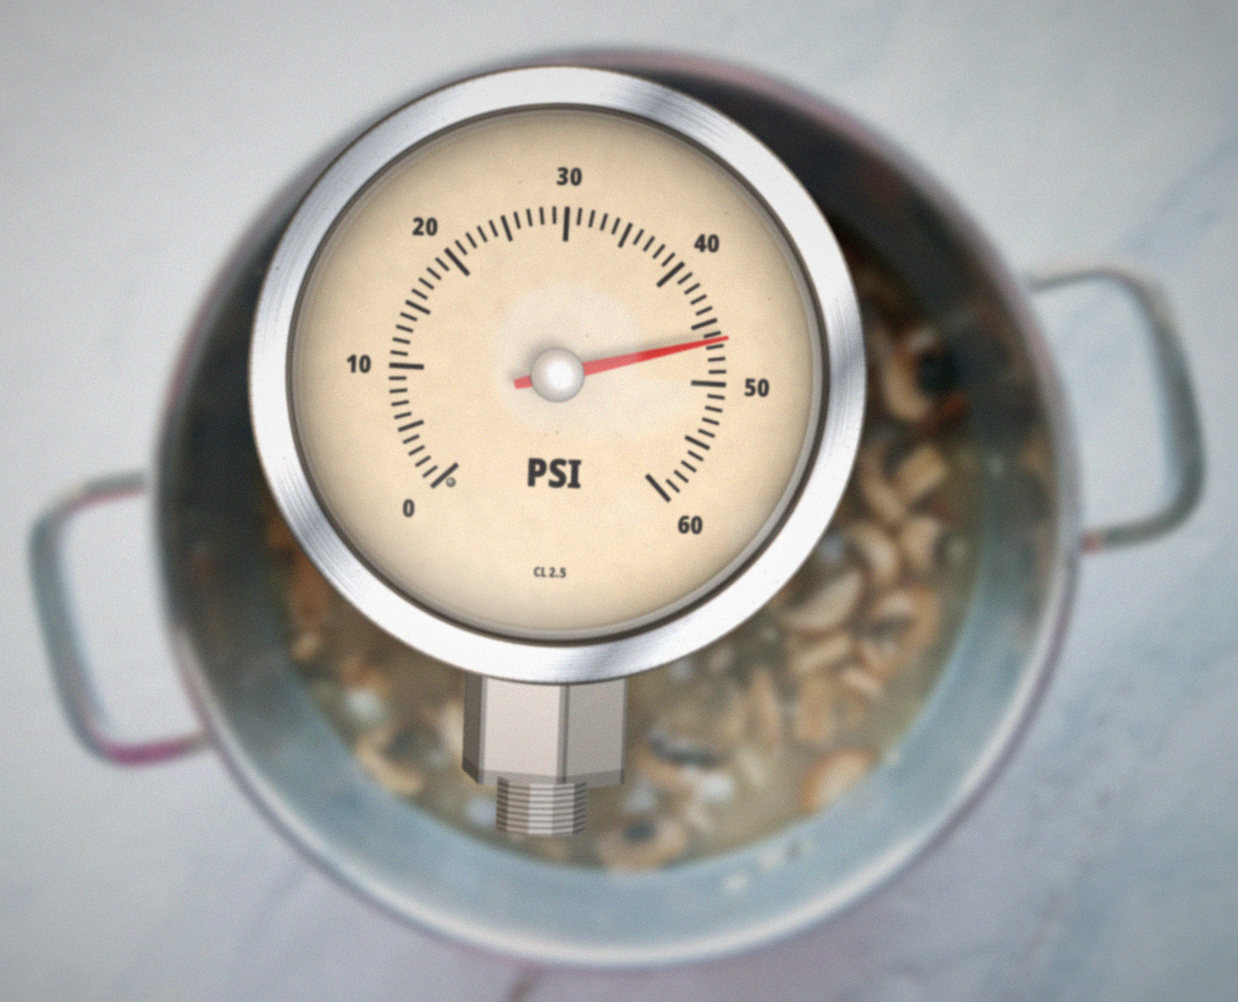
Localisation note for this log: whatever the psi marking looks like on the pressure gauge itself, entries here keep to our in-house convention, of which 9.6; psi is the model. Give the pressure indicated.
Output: 46.5; psi
